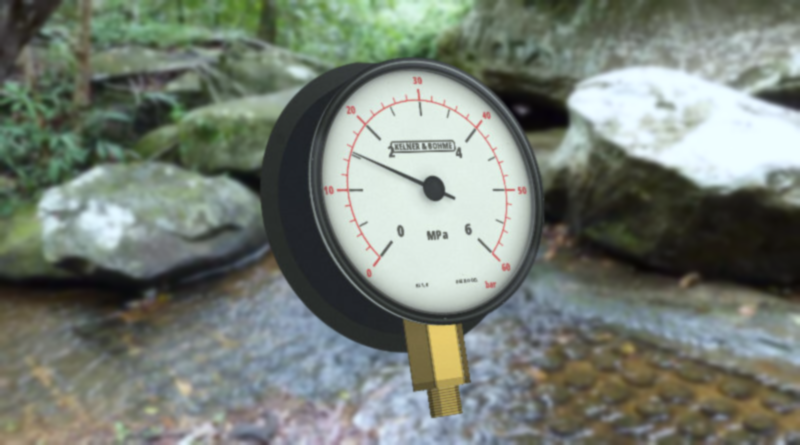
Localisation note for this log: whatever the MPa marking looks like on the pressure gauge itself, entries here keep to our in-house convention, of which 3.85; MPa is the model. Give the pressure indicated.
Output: 1.5; MPa
